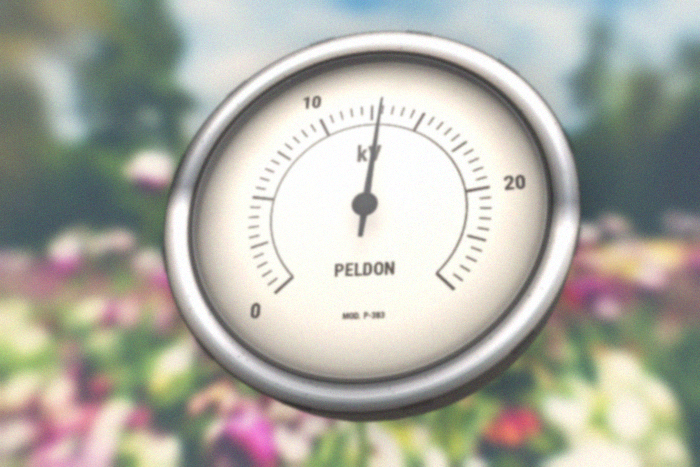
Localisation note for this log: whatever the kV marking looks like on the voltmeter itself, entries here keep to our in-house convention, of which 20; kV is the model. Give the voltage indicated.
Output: 13; kV
